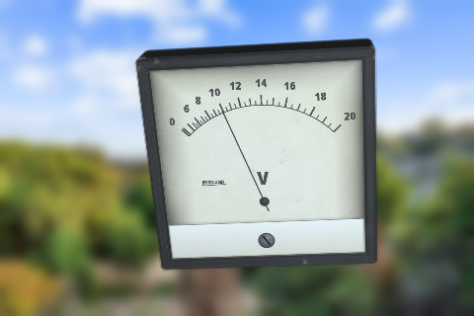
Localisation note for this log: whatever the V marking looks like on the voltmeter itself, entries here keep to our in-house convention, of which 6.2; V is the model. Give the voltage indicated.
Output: 10; V
